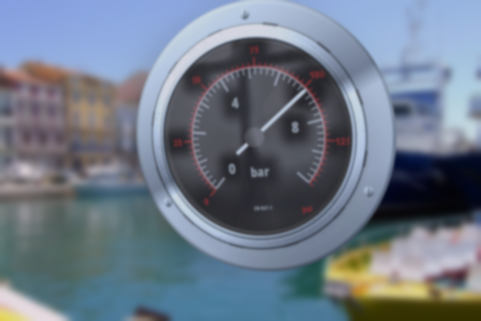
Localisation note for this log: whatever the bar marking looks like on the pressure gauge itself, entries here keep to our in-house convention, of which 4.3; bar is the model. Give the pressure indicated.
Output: 7; bar
